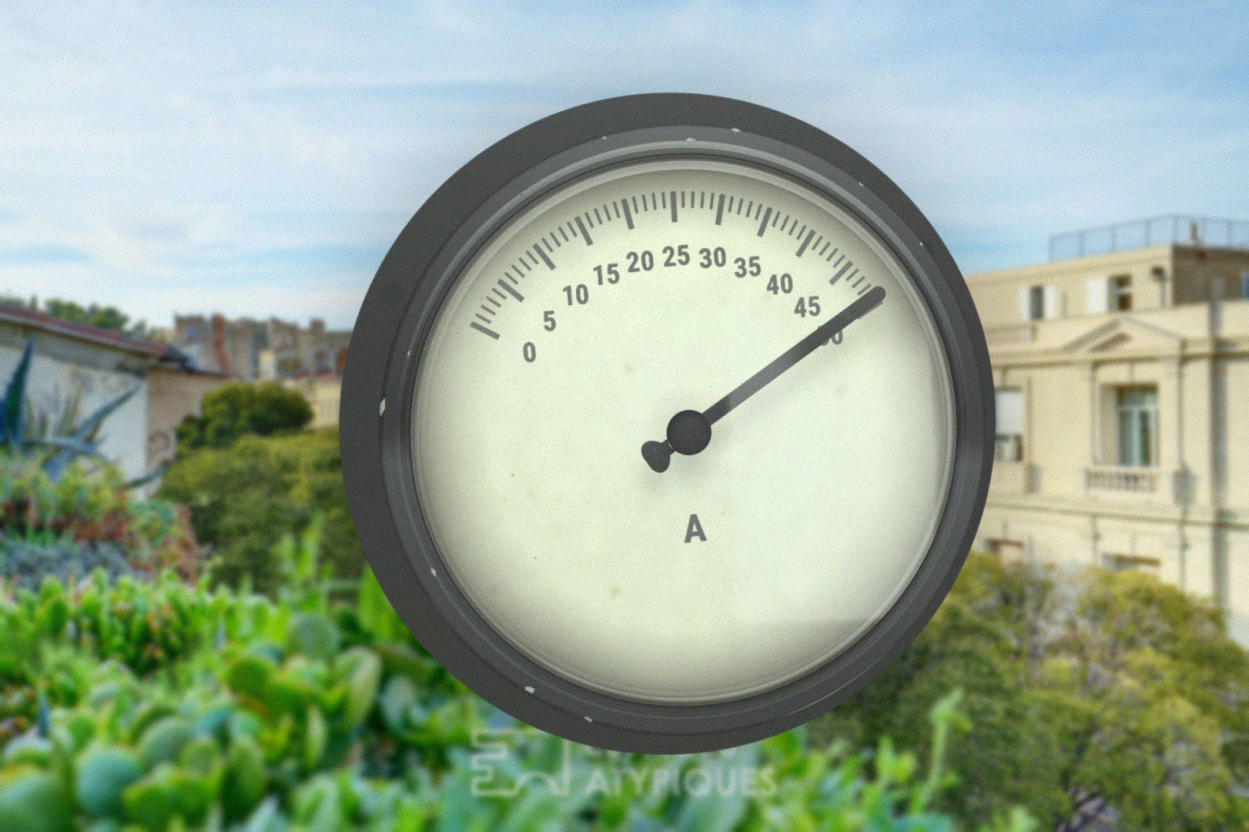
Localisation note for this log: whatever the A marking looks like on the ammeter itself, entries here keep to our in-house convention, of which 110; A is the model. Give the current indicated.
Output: 49; A
